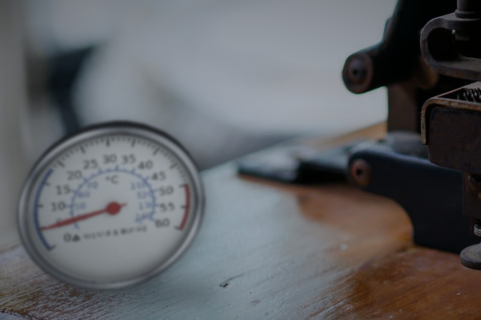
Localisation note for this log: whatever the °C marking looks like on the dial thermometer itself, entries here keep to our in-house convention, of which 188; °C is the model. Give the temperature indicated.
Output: 5; °C
